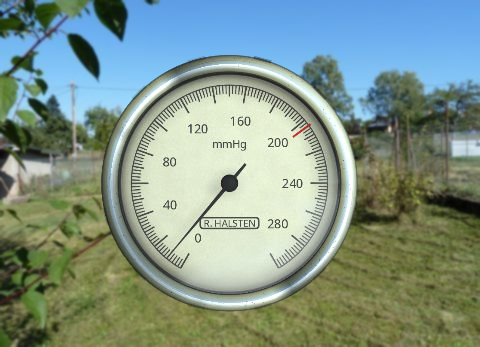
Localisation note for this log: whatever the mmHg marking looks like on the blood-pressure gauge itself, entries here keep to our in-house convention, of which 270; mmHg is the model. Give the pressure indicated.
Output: 10; mmHg
